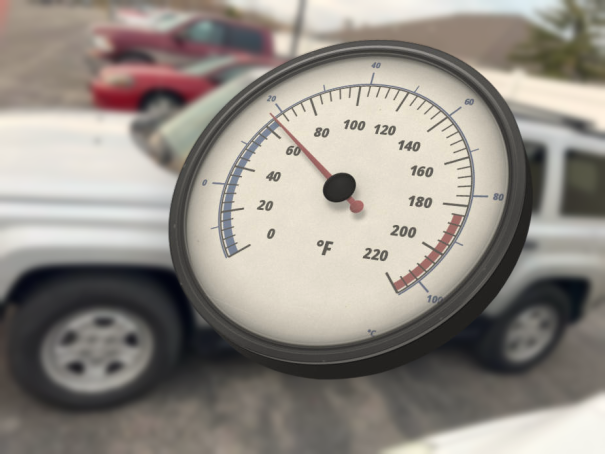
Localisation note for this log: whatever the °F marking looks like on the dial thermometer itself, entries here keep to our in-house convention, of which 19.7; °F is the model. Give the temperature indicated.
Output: 64; °F
